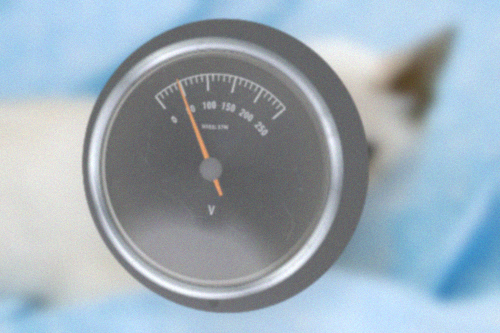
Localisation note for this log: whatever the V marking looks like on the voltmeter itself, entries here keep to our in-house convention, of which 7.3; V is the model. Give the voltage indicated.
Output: 50; V
